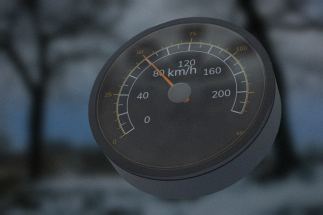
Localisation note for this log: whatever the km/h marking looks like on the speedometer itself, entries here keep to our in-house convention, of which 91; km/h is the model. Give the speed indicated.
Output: 80; km/h
